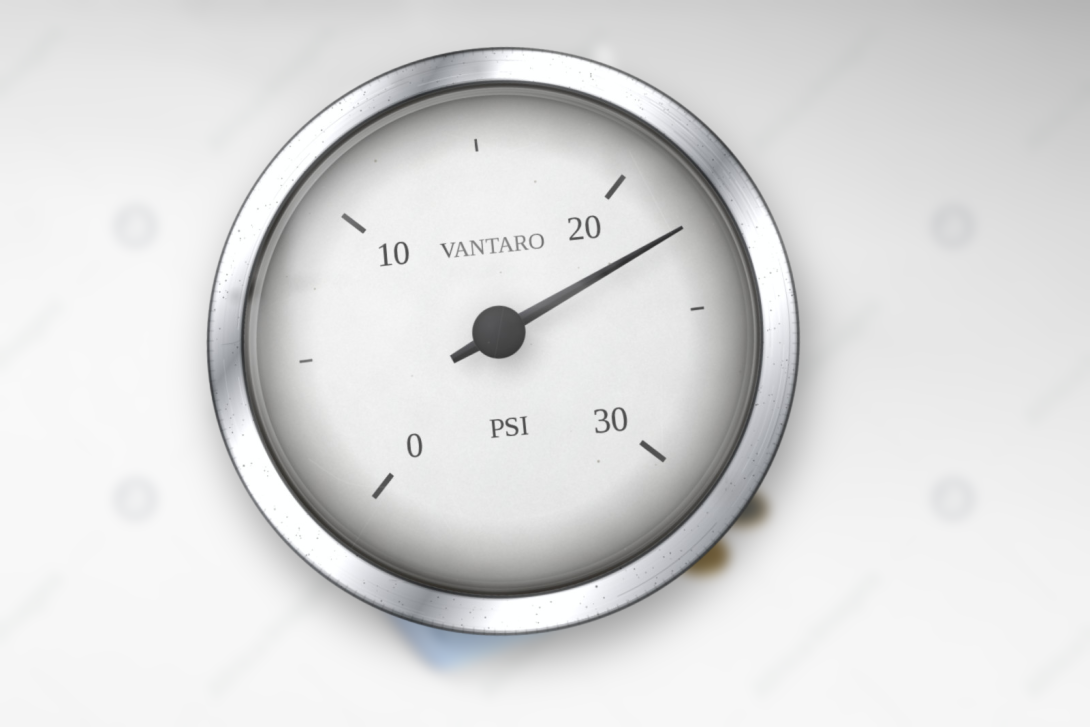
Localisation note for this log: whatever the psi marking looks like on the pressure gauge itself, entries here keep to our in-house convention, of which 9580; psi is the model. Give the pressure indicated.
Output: 22.5; psi
